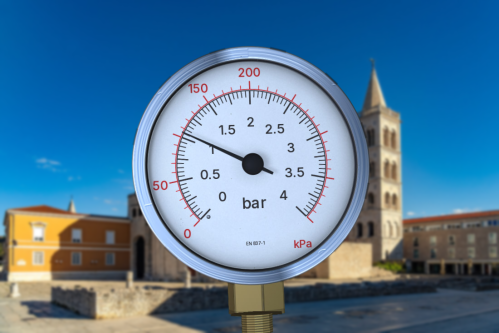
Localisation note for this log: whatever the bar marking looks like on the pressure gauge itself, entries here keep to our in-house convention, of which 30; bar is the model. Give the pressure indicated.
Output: 1.05; bar
